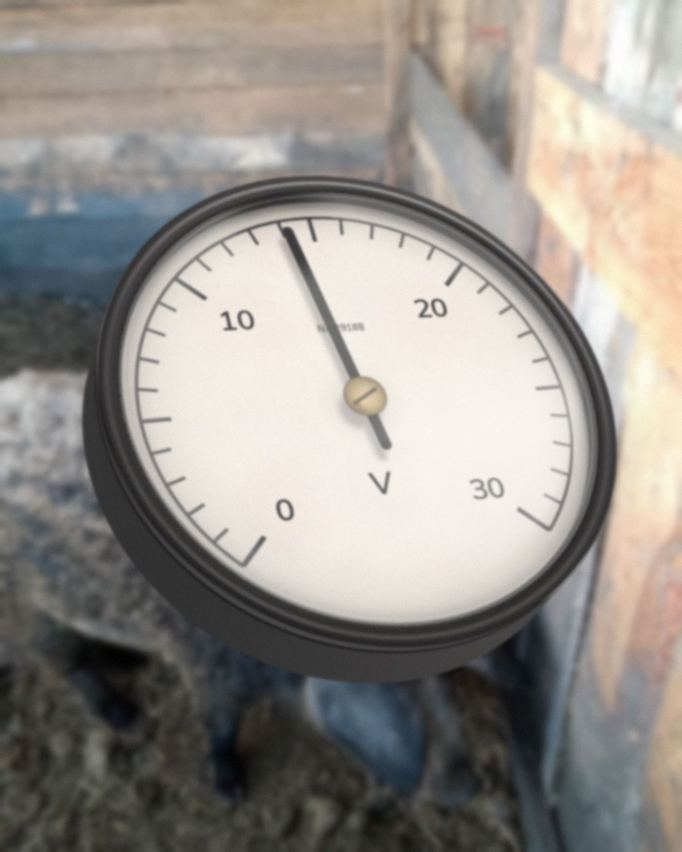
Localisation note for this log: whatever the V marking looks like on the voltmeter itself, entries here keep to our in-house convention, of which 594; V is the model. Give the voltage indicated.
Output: 14; V
